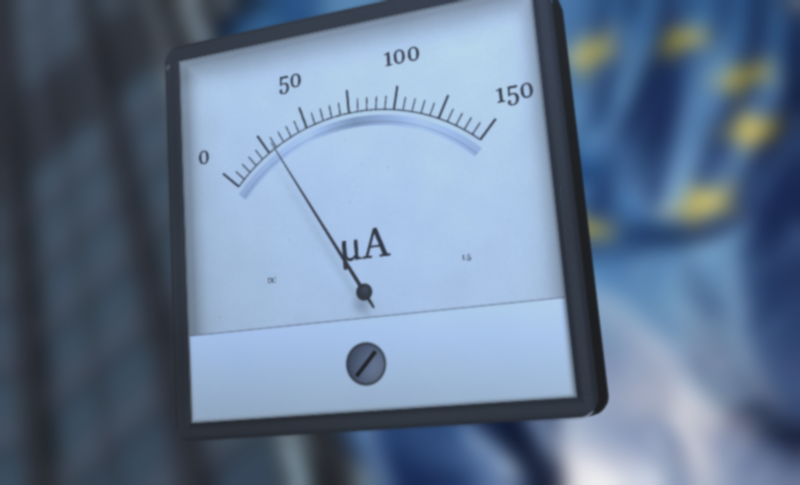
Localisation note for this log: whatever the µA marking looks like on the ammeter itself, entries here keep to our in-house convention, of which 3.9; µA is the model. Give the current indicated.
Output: 30; µA
